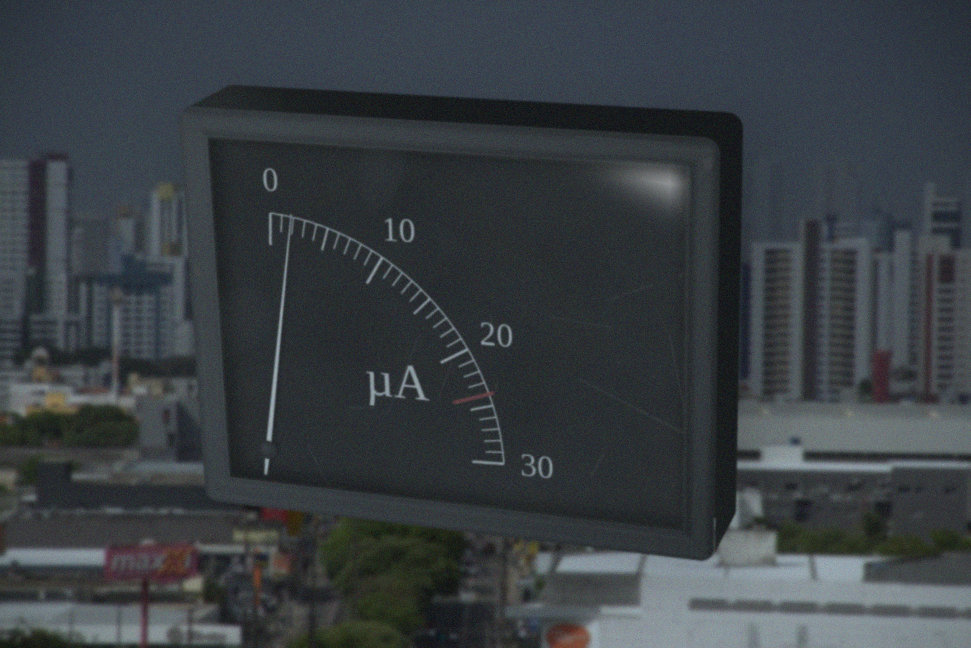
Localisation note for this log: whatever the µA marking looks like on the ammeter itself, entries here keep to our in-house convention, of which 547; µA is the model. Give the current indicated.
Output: 2; µA
